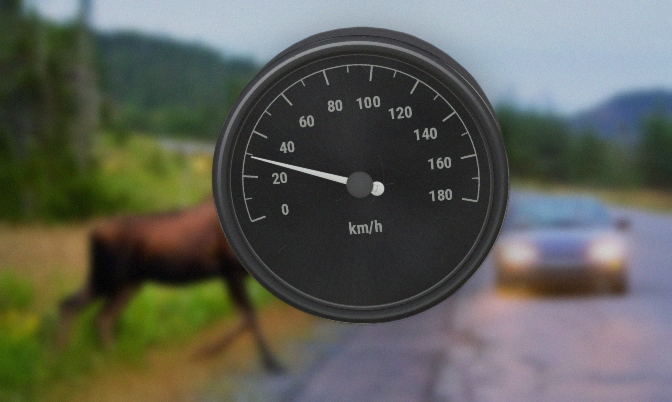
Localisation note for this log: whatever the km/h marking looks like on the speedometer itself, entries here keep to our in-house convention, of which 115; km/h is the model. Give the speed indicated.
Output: 30; km/h
